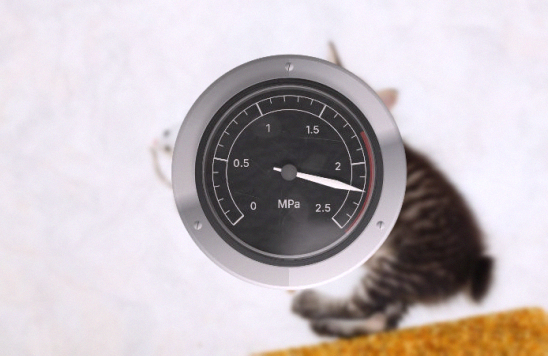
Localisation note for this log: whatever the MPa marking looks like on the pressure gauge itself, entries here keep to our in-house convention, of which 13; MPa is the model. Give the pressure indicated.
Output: 2.2; MPa
